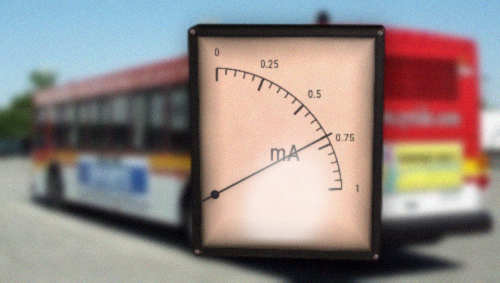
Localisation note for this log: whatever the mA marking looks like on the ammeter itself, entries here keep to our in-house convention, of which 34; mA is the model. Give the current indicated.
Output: 0.7; mA
